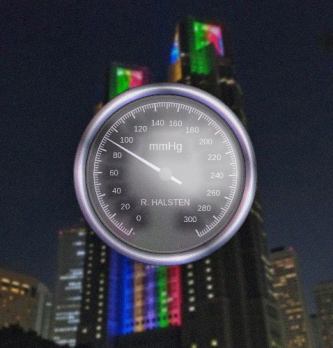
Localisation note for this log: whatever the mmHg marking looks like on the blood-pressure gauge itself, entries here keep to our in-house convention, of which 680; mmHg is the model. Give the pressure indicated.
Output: 90; mmHg
